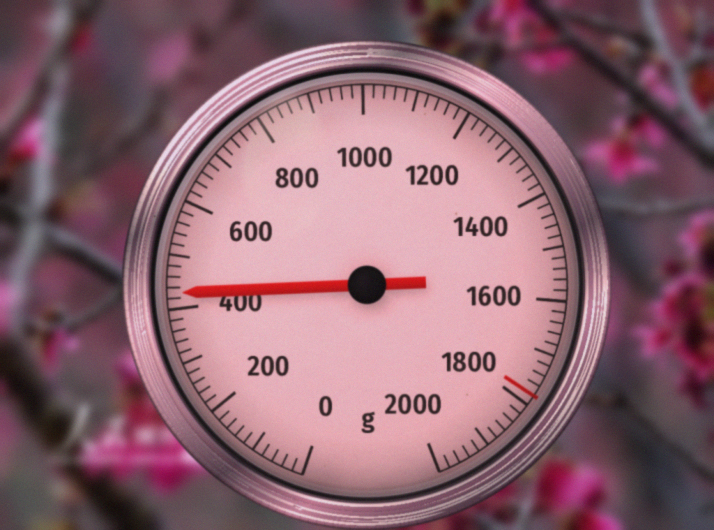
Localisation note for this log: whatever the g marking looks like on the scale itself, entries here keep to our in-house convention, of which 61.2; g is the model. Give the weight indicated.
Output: 430; g
